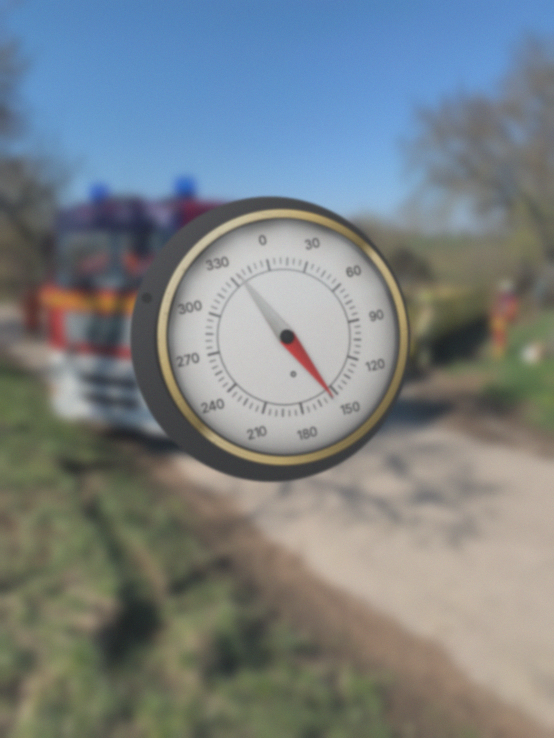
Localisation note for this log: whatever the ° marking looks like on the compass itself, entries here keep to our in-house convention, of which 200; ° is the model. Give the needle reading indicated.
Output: 155; °
